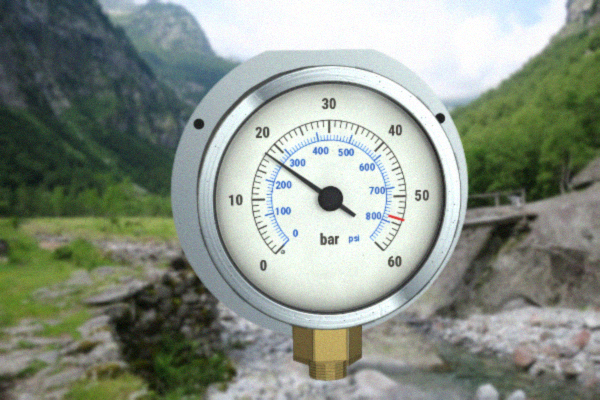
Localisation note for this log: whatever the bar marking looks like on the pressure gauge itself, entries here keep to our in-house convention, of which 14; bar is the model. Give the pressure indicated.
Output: 18; bar
